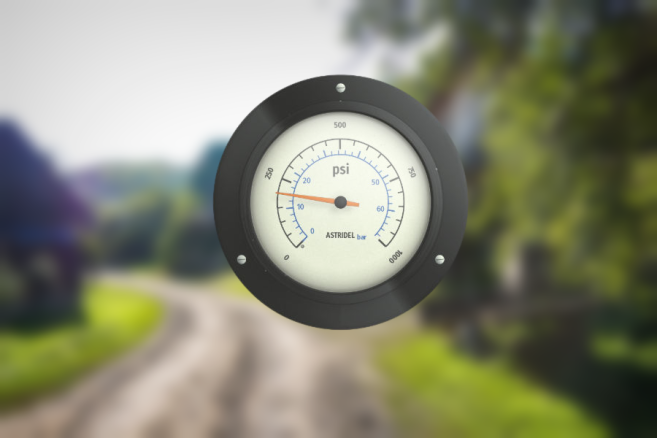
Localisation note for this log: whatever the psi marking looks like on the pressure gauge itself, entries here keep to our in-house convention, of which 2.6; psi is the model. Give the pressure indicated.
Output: 200; psi
